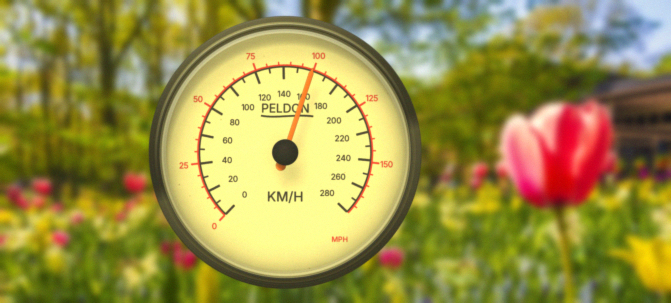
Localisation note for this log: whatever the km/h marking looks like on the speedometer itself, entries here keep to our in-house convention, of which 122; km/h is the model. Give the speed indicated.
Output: 160; km/h
